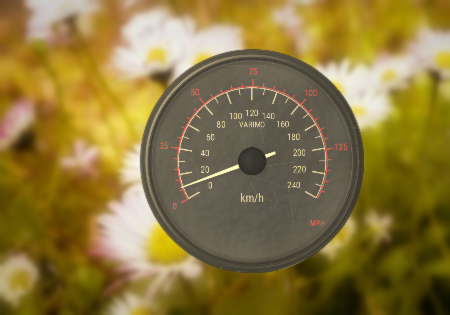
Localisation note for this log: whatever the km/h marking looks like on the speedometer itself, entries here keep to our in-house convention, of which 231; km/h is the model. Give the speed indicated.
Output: 10; km/h
